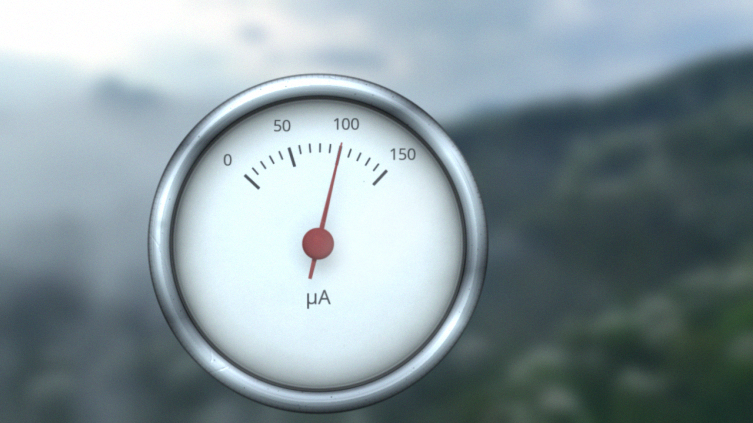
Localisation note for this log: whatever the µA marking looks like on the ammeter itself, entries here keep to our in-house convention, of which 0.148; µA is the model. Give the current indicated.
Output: 100; µA
